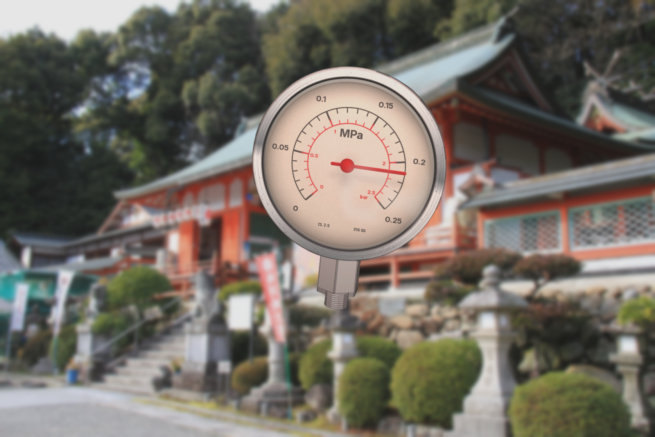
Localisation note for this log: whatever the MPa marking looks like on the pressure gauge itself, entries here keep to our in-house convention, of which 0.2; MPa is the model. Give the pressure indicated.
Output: 0.21; MPa
